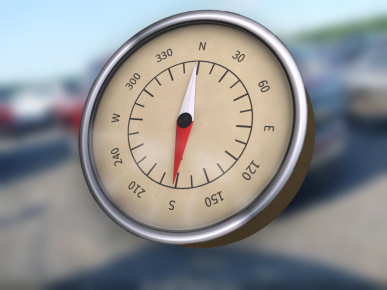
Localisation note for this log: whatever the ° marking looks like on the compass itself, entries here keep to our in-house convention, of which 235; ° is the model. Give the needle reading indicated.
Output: 180; °
